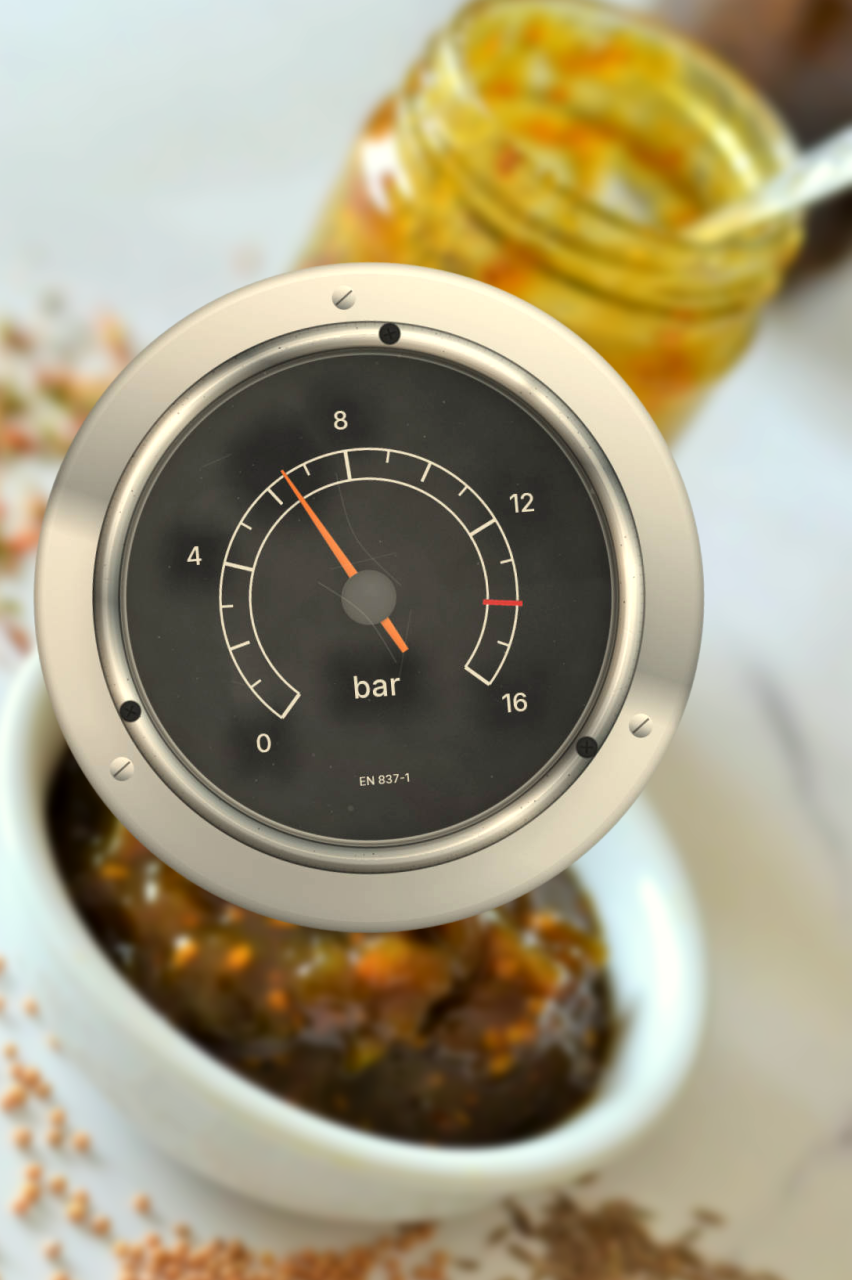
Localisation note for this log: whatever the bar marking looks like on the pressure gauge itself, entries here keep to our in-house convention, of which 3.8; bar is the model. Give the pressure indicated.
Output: 6.5; bar
